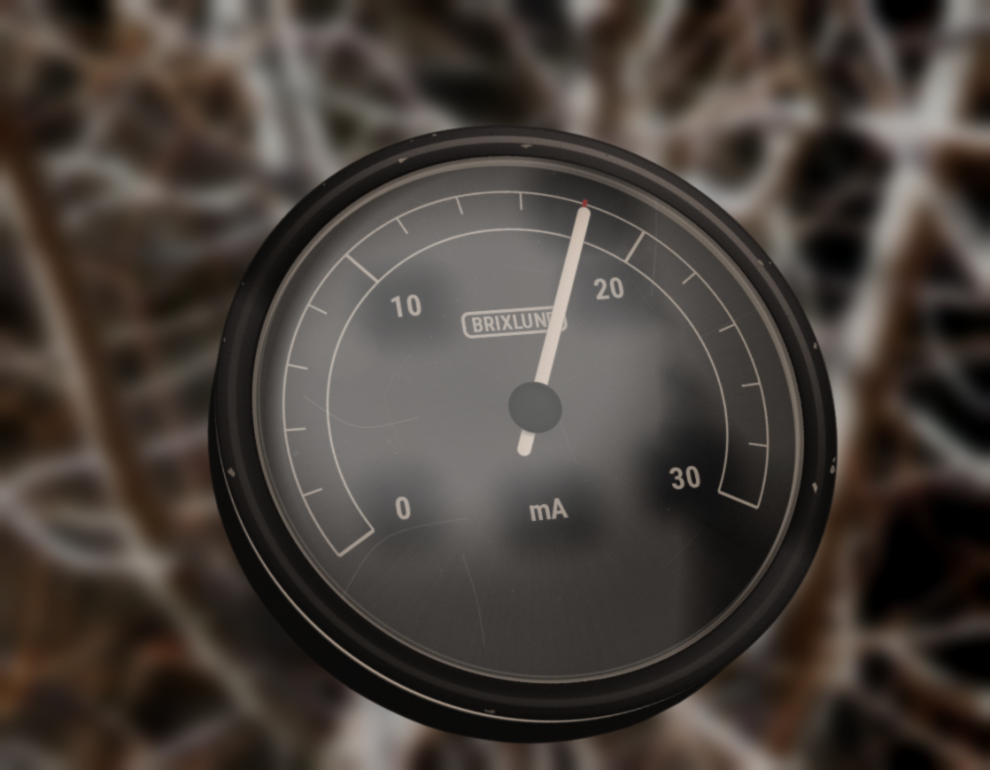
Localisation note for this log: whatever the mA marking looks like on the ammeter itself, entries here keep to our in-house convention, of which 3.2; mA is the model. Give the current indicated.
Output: 18; mA
